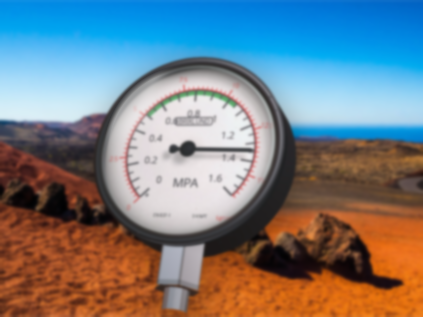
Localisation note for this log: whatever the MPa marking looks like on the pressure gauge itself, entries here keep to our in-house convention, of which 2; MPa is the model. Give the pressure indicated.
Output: 1.35; MPa
